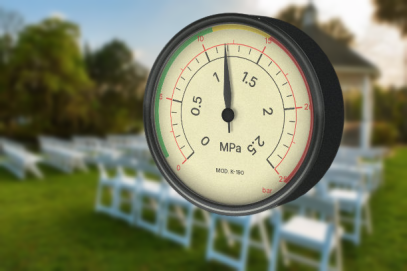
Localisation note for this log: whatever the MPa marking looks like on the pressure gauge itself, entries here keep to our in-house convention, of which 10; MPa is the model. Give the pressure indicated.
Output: 1.2; MPa
